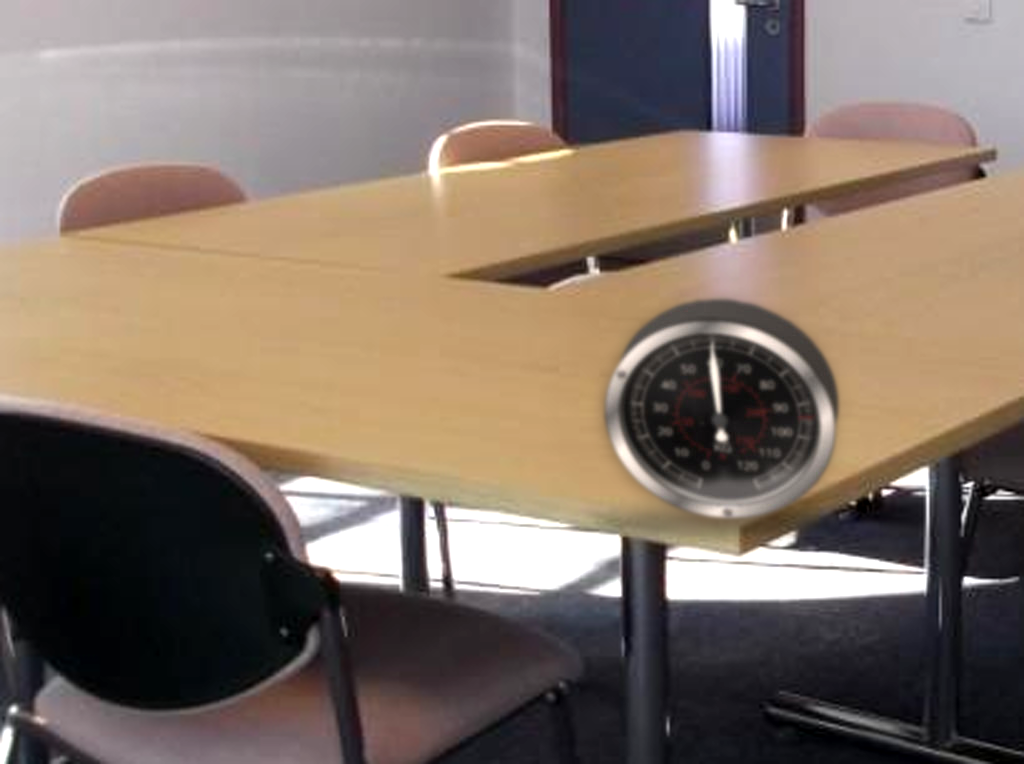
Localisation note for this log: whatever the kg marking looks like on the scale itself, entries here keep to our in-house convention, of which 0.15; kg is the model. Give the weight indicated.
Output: 60; kg
